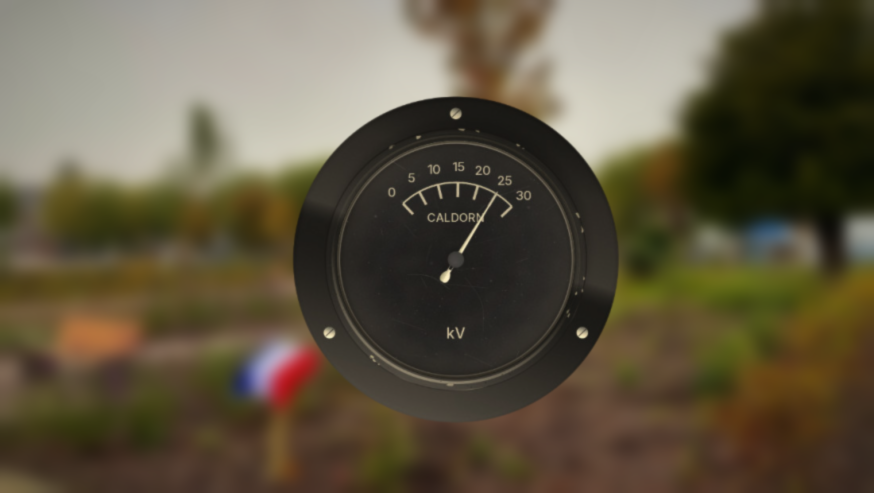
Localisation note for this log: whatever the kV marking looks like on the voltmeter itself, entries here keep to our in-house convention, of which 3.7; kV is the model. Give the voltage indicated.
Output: 25; kV
